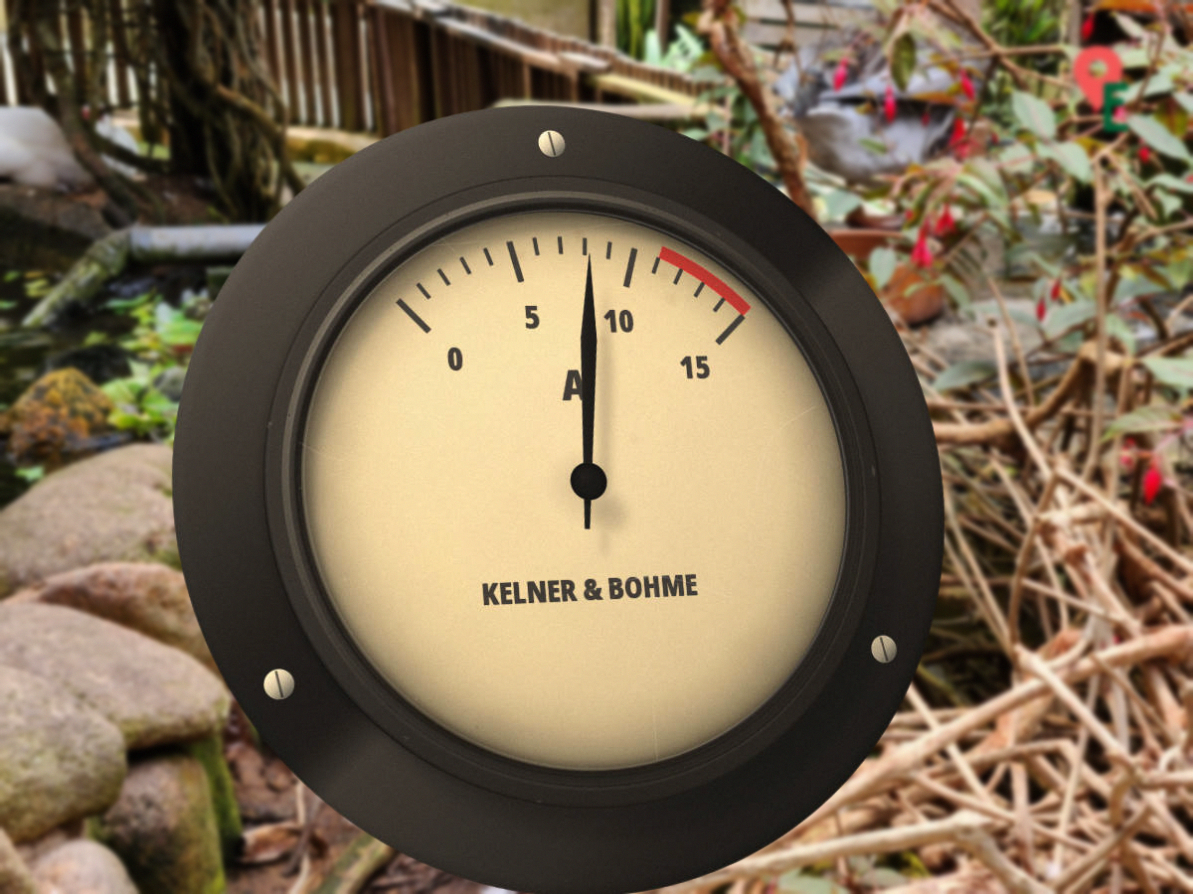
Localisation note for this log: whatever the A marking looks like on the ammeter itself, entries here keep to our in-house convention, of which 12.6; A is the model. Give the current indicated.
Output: 8; A
